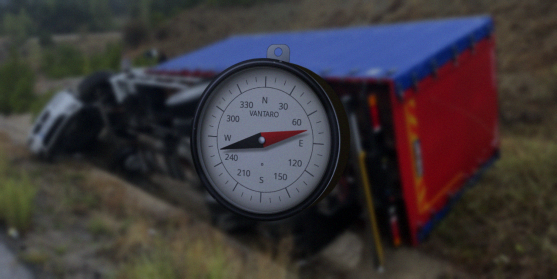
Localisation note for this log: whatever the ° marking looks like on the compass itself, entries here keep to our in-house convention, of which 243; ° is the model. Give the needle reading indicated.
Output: 75; °
